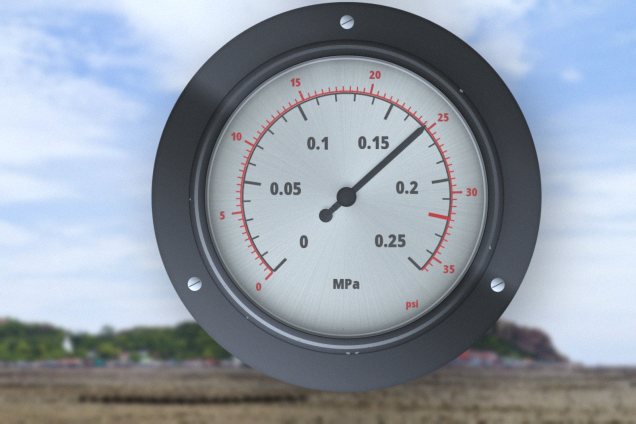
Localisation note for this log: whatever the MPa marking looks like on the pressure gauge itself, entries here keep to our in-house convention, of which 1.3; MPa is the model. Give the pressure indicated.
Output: 0.17; MPa
